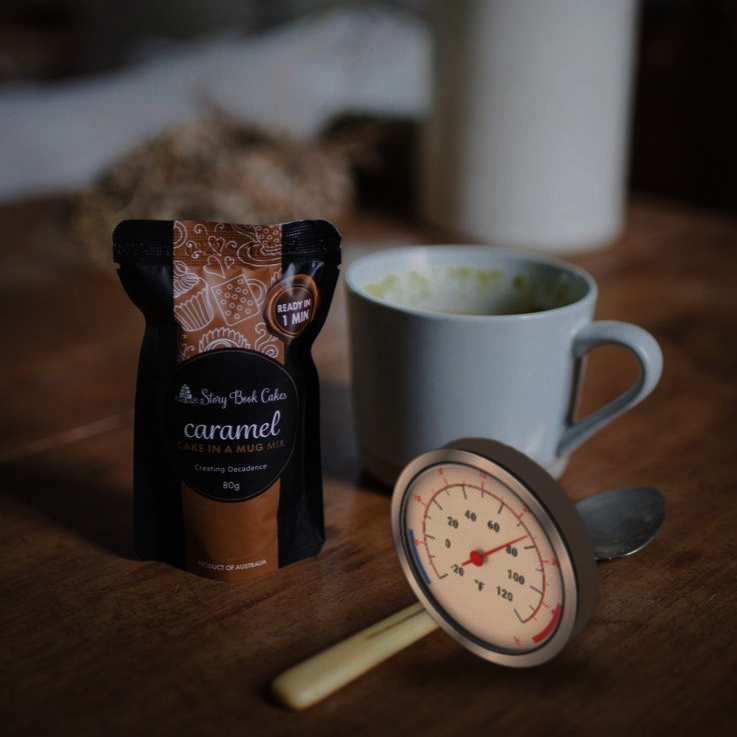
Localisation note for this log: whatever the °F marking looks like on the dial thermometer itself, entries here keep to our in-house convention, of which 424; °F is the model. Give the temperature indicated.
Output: 75; °F
